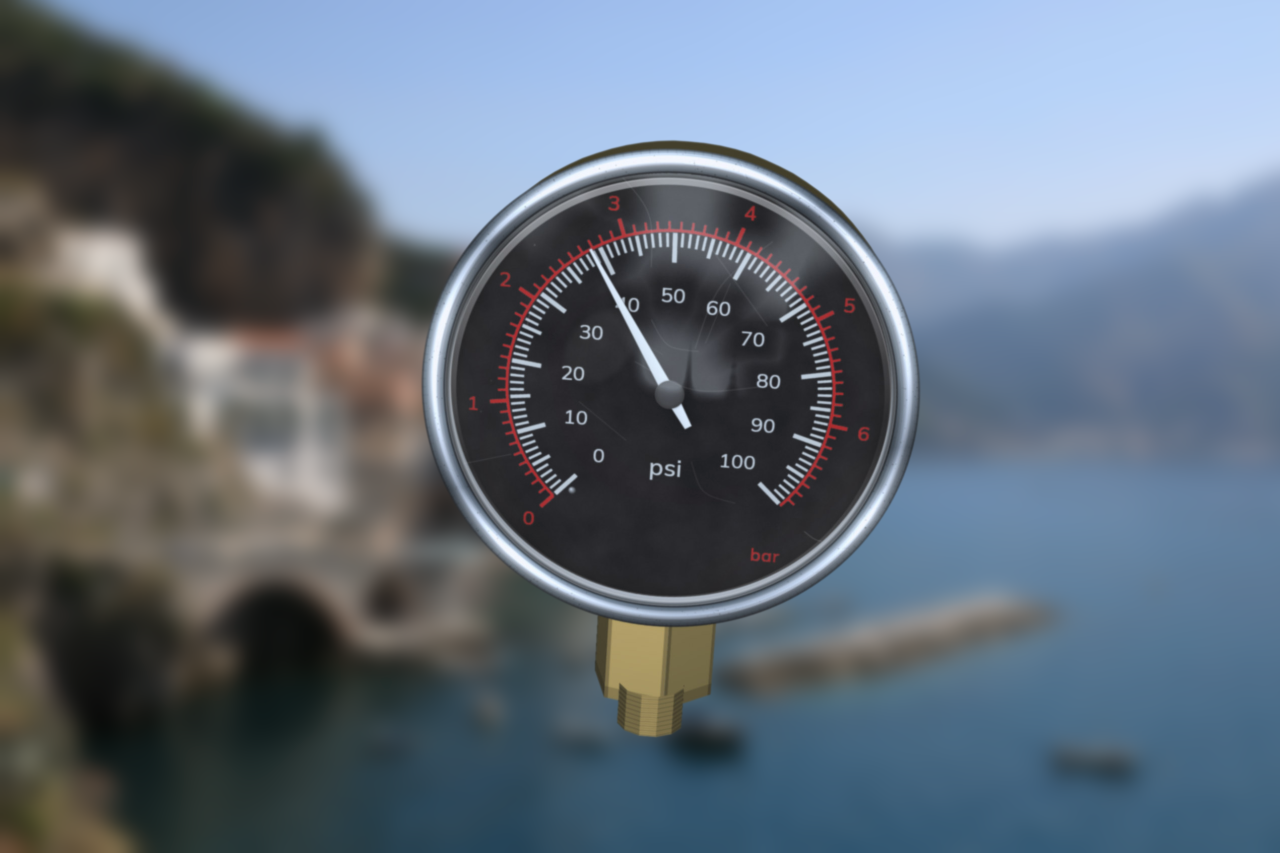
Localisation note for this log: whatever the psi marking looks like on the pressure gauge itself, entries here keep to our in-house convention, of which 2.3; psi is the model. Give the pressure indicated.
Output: 39; psi
